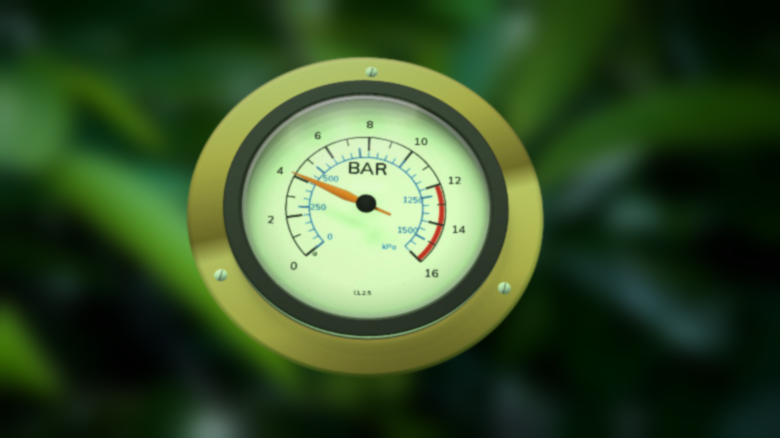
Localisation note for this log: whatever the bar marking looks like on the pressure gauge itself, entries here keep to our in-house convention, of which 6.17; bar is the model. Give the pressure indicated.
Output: 4; bar
